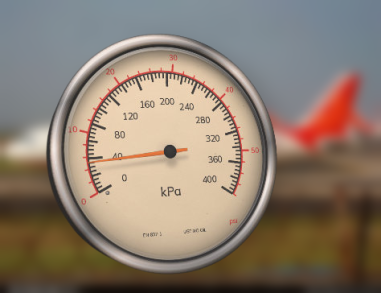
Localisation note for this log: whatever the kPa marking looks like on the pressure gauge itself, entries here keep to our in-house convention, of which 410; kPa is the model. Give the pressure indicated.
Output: 35; kPa
